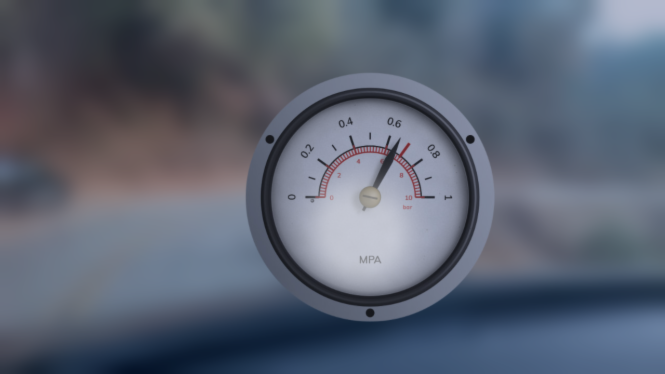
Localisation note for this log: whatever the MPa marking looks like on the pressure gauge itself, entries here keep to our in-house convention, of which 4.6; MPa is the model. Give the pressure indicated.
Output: 0.65; MPa
